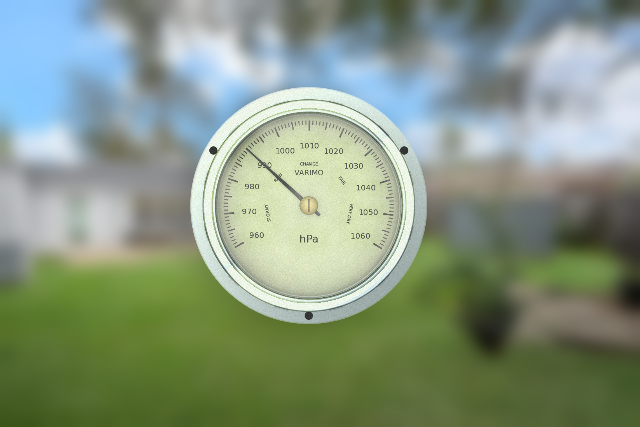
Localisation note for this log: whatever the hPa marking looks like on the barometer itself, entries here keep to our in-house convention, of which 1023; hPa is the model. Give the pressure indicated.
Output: 990; hPa
